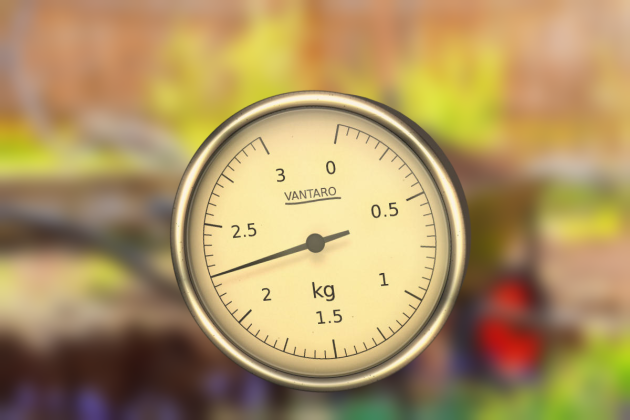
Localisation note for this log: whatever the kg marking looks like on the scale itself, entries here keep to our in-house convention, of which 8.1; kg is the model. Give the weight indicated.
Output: 2.25; kg
